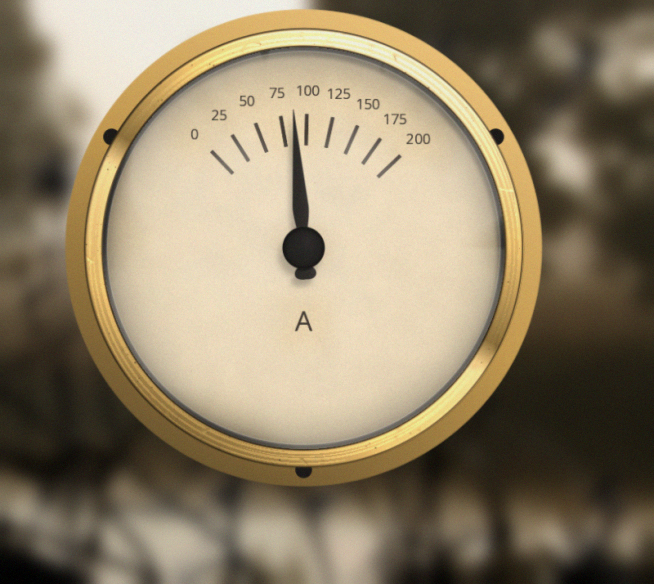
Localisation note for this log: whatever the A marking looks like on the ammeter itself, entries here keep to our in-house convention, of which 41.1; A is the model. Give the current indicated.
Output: 87.5; A
